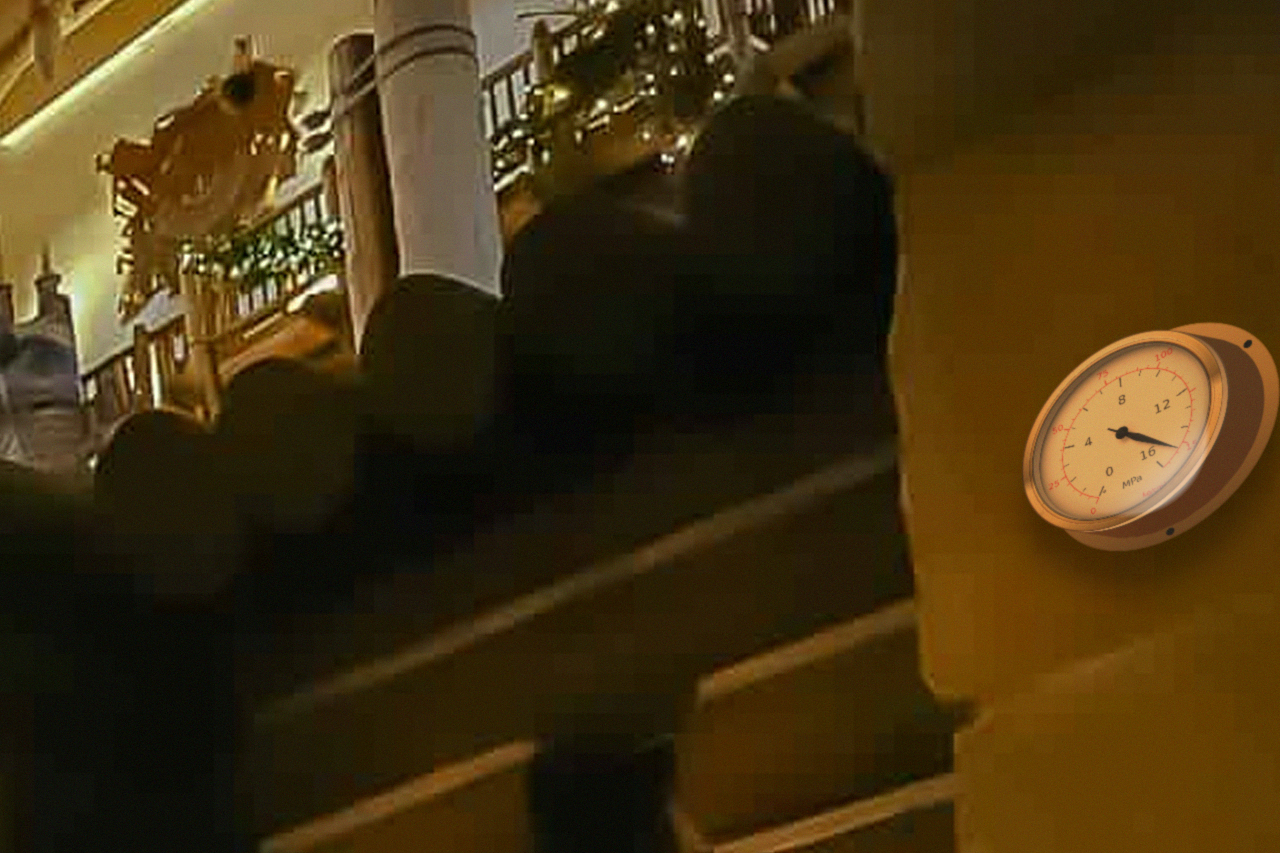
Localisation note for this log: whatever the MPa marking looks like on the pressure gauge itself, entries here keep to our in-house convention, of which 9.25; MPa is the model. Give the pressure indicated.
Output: 15; MPa
